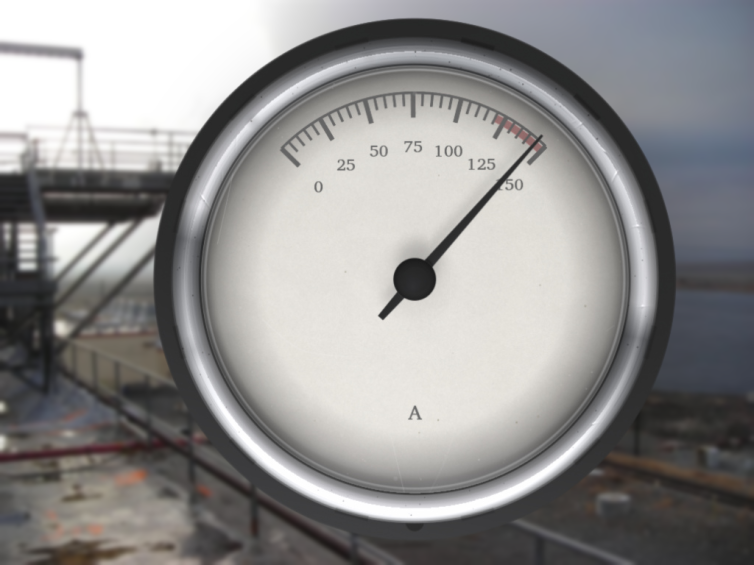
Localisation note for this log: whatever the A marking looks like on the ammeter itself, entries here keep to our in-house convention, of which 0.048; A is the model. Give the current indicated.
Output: 145; A
